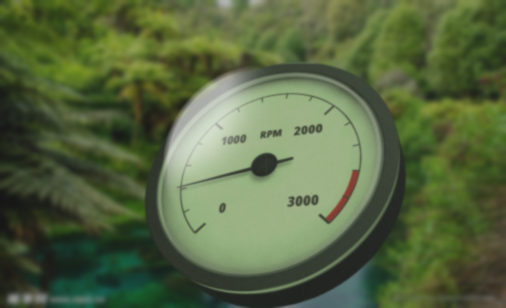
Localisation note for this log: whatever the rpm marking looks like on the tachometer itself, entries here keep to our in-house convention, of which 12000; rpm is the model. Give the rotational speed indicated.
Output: 400; rpm
